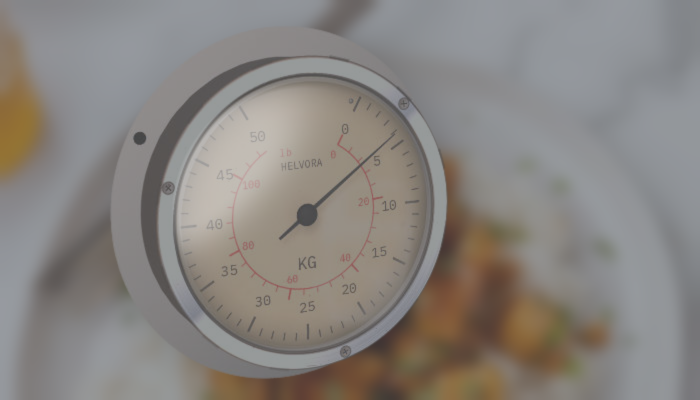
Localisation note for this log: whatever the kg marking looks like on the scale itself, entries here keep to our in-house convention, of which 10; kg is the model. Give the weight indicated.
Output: 4; kg
